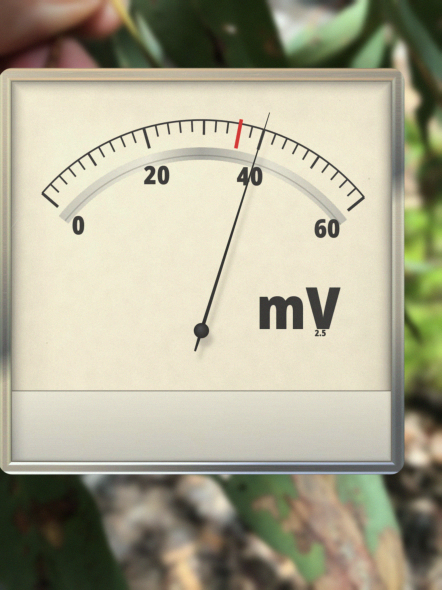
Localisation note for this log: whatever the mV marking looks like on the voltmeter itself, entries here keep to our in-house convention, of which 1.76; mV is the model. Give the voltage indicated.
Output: 40; mV
